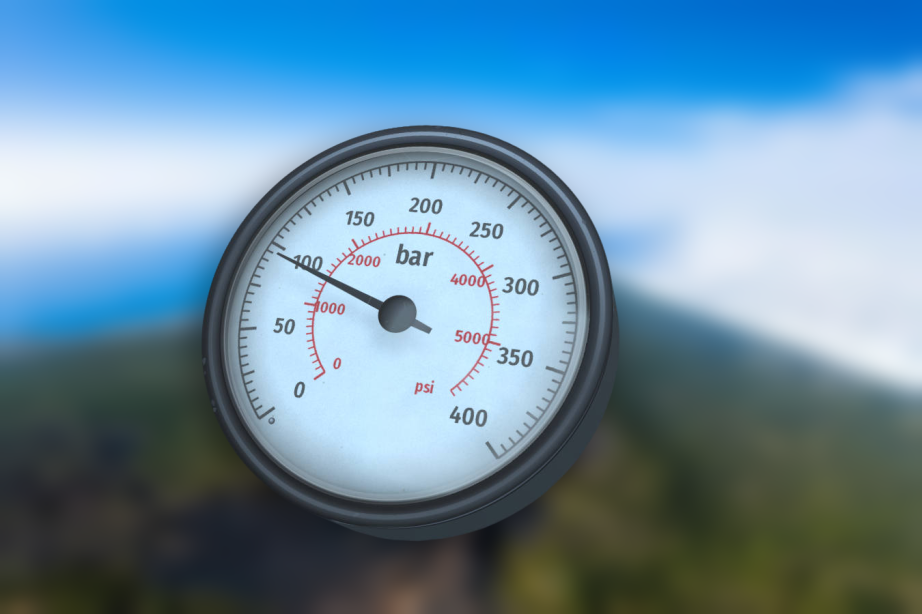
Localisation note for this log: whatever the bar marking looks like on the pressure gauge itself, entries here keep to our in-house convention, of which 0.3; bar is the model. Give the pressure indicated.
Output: 95; bar
